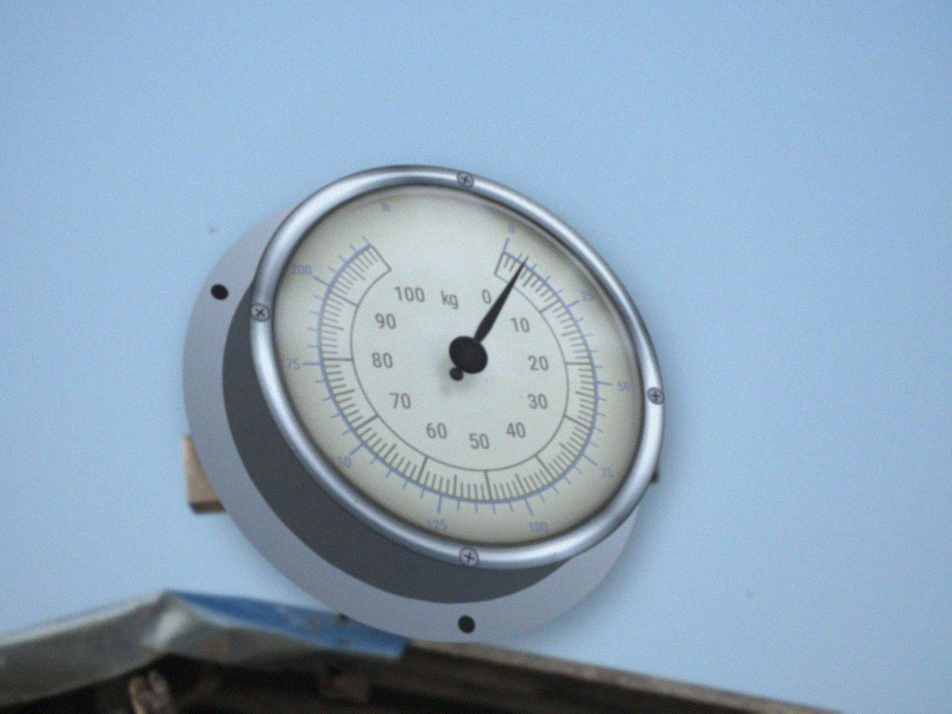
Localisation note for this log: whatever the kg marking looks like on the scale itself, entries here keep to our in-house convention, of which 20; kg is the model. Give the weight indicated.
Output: 3; kg
